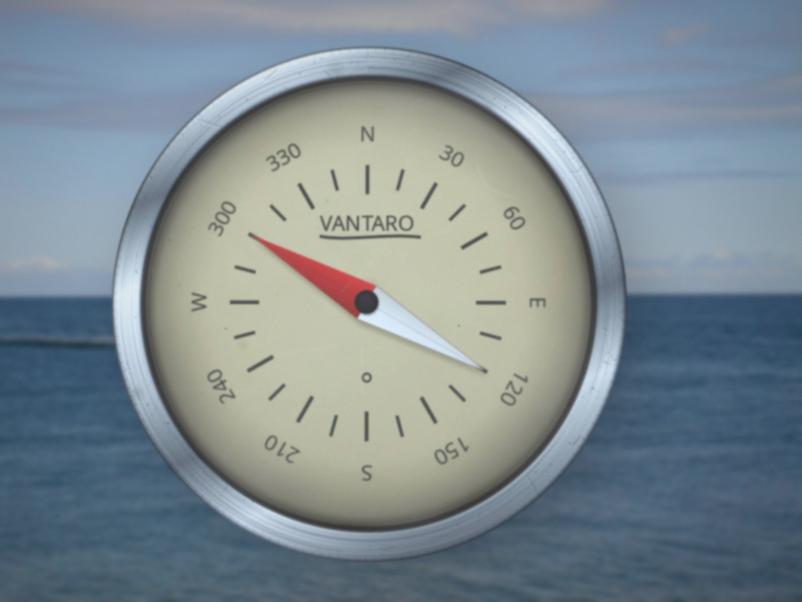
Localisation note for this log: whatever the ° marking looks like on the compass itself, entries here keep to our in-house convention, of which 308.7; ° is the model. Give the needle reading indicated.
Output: 300; °
